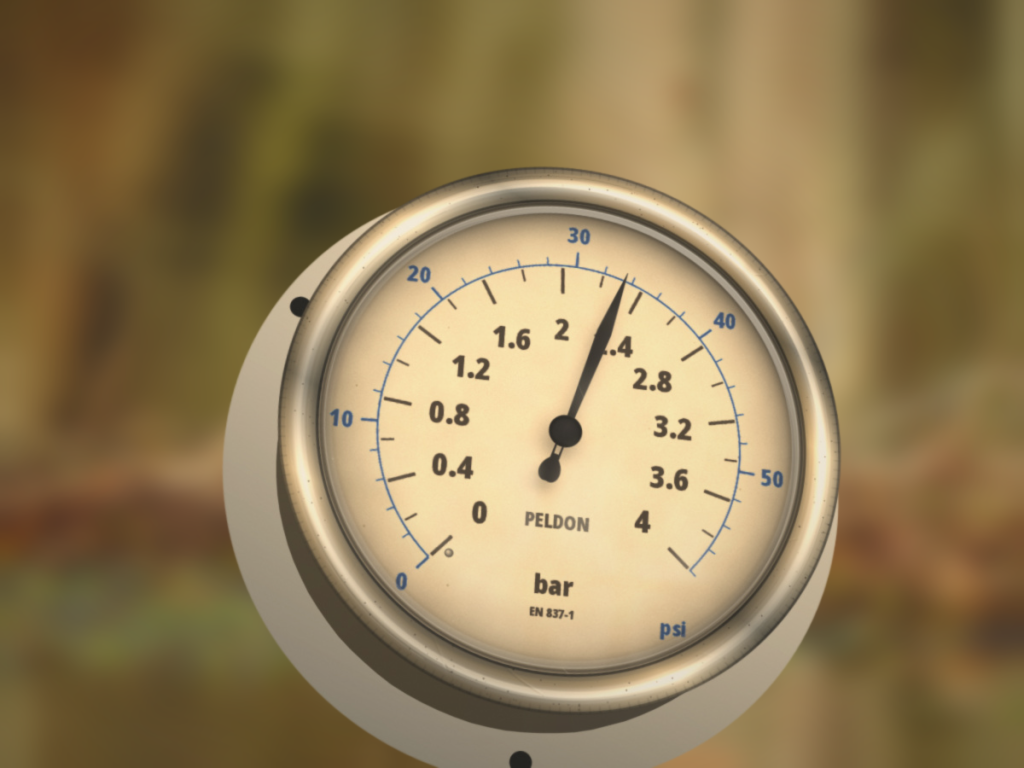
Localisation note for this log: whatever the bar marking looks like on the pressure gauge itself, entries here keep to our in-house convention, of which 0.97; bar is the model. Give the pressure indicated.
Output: 2.3; bar
